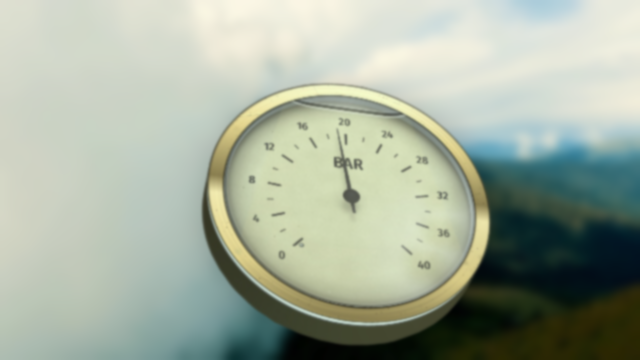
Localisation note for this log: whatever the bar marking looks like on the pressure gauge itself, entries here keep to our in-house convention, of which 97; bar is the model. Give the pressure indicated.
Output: 19; bar
